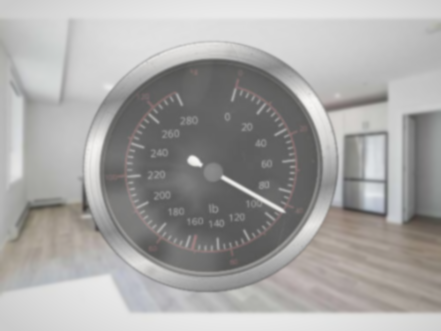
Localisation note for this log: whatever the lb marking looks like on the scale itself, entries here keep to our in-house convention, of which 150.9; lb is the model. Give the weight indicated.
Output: 92; lb
